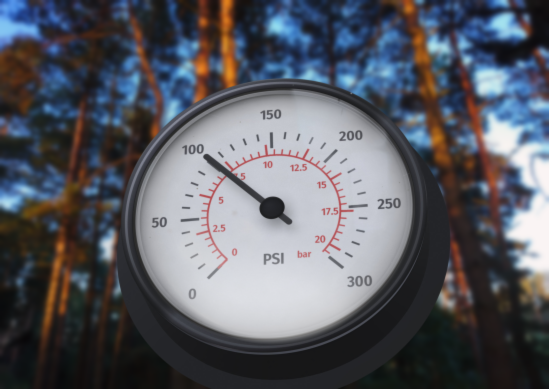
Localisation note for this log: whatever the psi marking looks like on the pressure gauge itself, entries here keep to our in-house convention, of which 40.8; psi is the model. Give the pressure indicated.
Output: 100; psi
